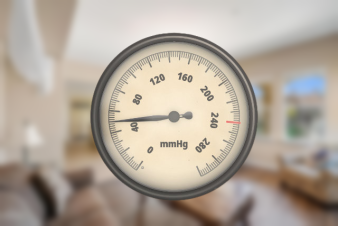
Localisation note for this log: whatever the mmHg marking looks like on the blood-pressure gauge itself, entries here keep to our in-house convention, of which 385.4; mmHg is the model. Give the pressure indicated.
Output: 50; mmHg
